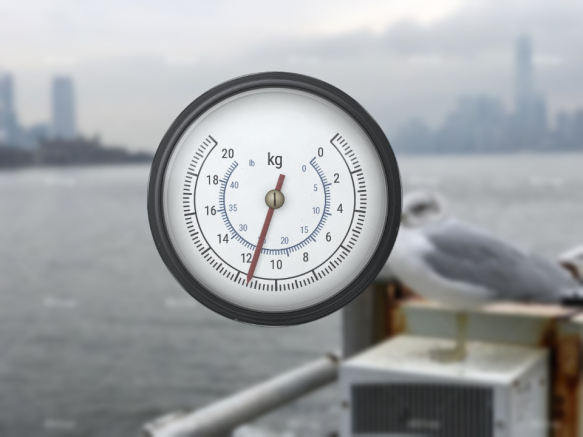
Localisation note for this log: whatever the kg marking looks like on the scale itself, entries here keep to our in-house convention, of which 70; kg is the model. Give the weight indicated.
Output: 11.4; kg
